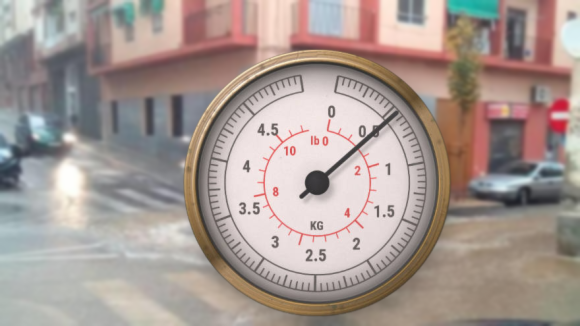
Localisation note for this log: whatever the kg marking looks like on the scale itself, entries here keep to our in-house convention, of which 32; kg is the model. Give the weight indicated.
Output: 0.55; kg
